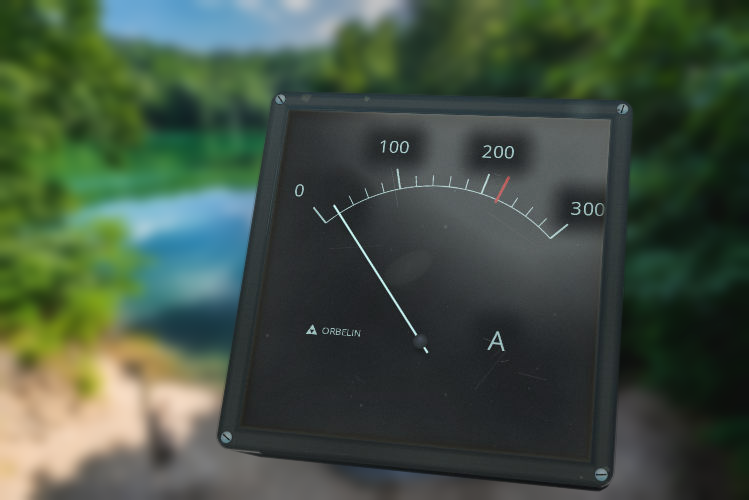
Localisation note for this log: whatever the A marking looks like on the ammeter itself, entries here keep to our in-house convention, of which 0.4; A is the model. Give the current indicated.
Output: 20; A
